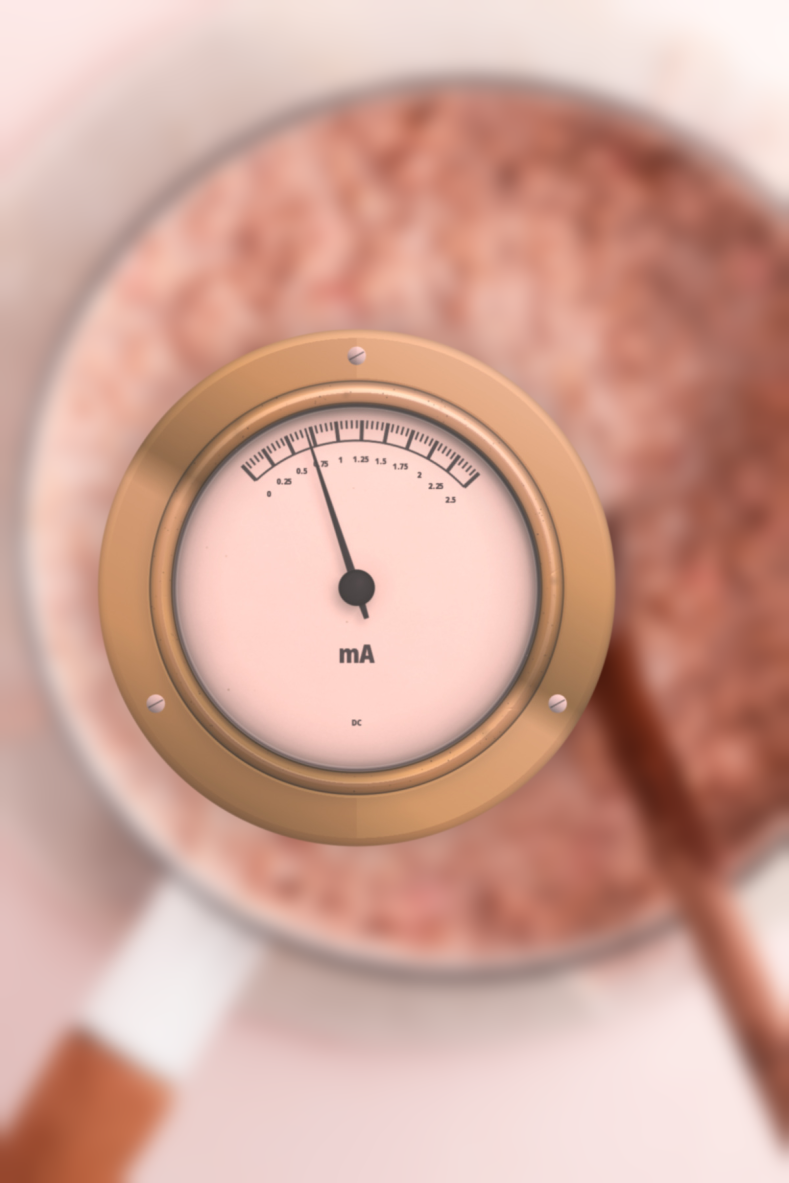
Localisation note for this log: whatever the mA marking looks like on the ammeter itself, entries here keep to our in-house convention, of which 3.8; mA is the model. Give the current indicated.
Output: 0.7; mA
